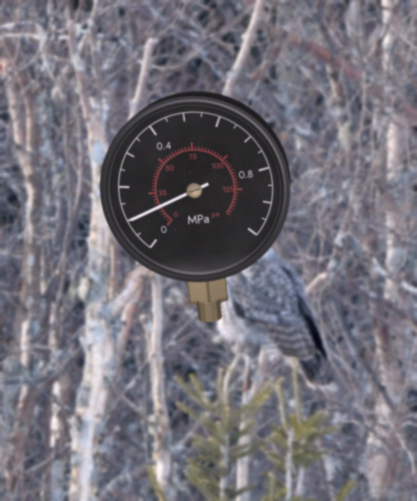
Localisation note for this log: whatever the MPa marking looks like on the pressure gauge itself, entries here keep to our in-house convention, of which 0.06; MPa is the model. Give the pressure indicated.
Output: 0.1; MPa
